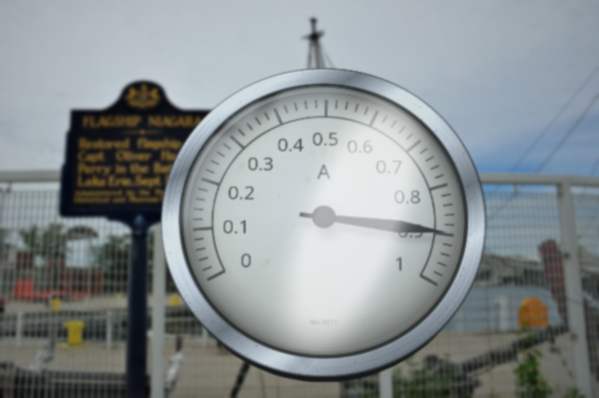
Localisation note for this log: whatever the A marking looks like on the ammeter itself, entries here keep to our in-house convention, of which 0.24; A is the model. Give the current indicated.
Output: 0.9; A
